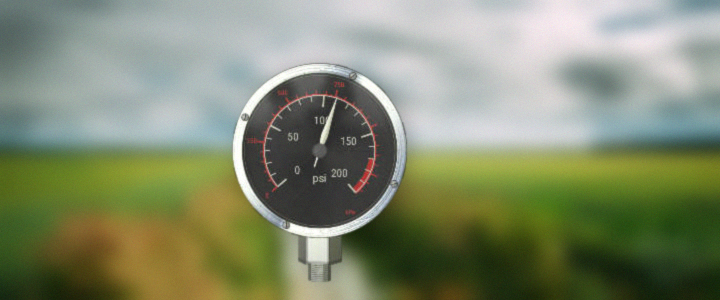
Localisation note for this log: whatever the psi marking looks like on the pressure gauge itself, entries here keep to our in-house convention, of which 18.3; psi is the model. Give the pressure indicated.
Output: 110; psi
